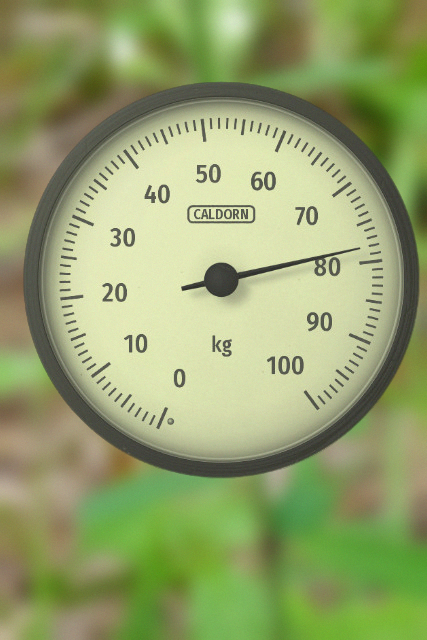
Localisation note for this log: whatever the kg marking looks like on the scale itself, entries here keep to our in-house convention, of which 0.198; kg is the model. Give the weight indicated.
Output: 78; kg
